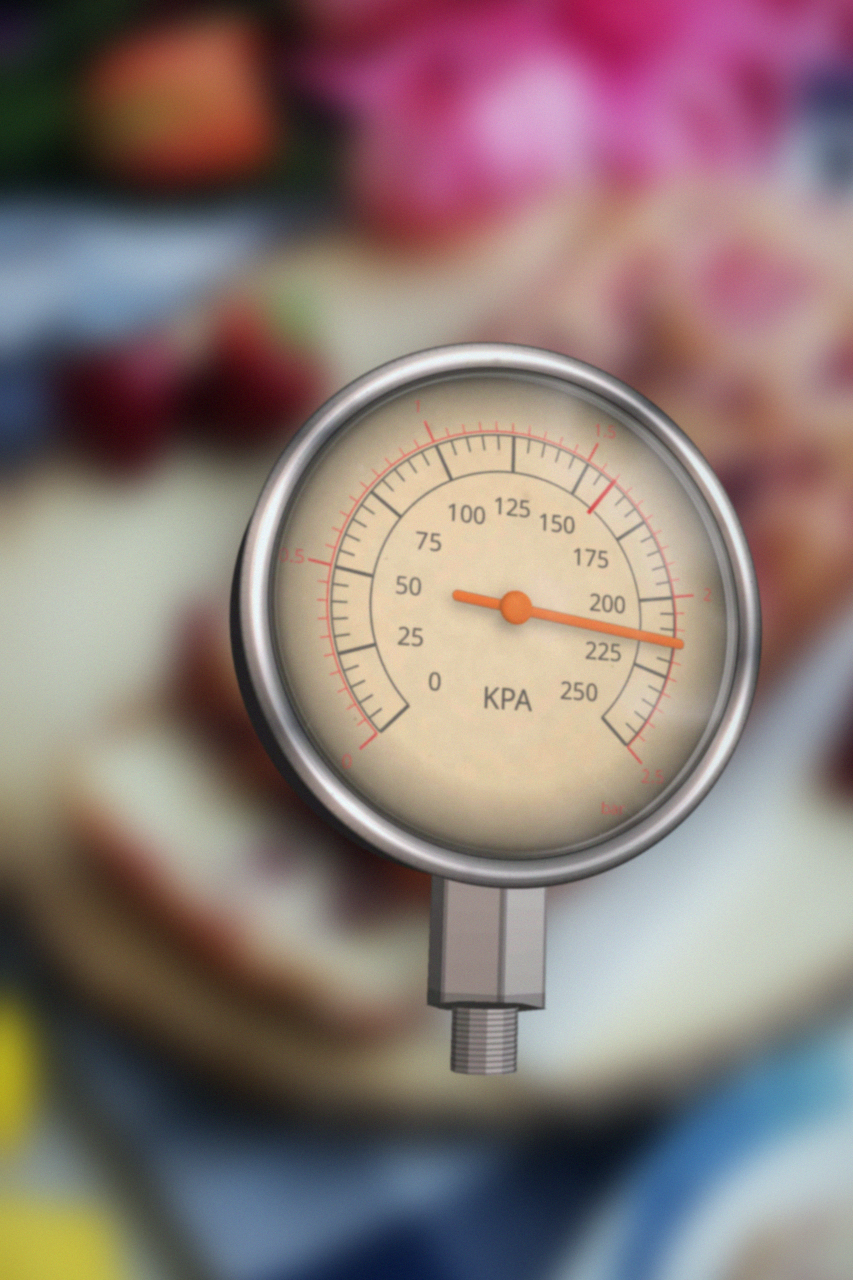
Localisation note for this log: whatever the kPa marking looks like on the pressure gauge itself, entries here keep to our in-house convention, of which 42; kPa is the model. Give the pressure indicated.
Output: 215; kPa
